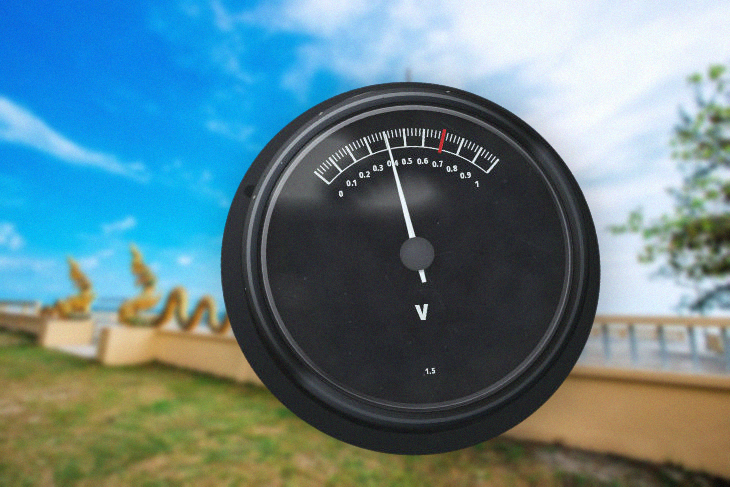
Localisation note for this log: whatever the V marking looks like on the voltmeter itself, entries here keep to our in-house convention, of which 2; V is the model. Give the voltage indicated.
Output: 0.4; V
